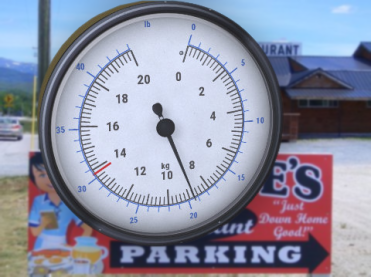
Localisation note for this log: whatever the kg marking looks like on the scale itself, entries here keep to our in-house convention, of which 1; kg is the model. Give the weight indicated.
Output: 8.8; kg
